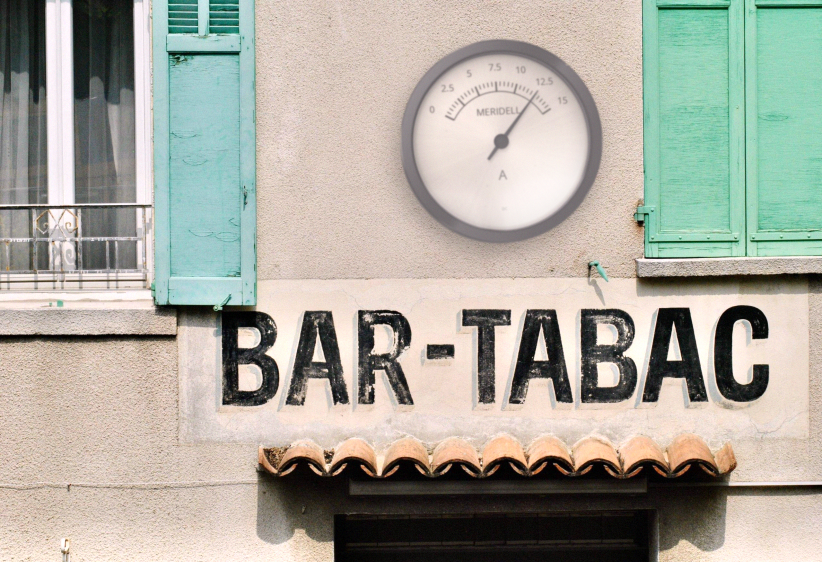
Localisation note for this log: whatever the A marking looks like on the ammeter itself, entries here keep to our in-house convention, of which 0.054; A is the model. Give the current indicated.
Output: 12.5; A
